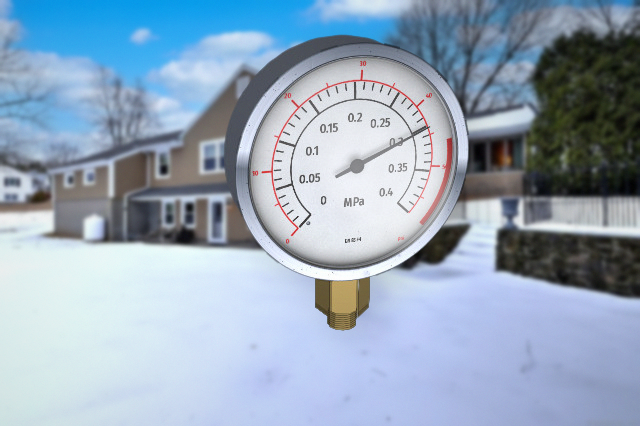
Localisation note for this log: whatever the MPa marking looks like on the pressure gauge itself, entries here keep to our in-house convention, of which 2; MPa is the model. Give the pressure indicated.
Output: 0.3; MPa
